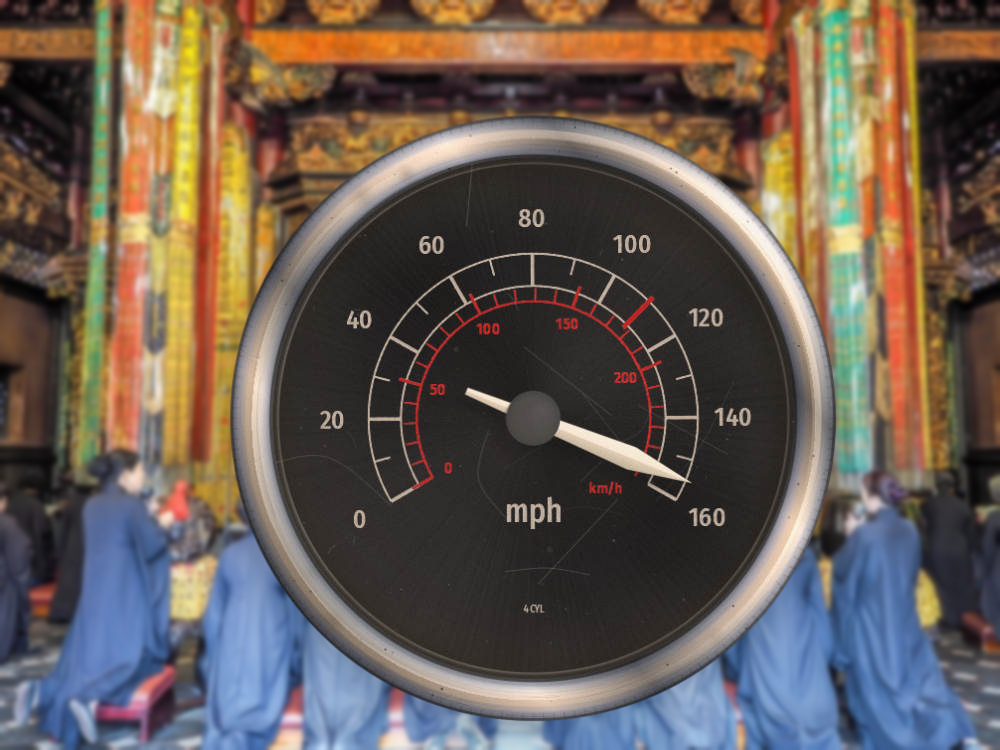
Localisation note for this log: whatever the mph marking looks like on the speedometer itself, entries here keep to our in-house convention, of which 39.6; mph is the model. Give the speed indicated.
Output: 155; mph
